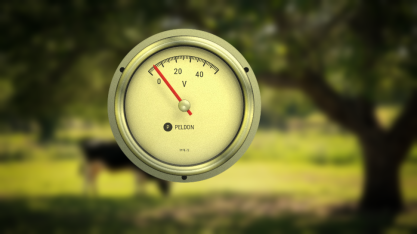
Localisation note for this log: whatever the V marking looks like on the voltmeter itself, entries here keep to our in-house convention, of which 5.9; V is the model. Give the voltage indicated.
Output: 5; V
